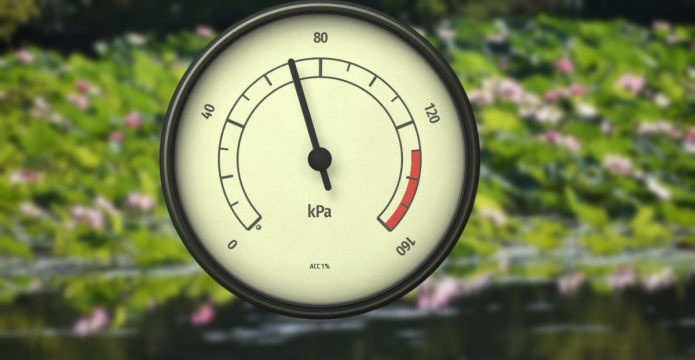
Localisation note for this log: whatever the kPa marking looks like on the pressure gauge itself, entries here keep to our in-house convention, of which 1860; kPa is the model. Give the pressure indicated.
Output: 70; kPa
